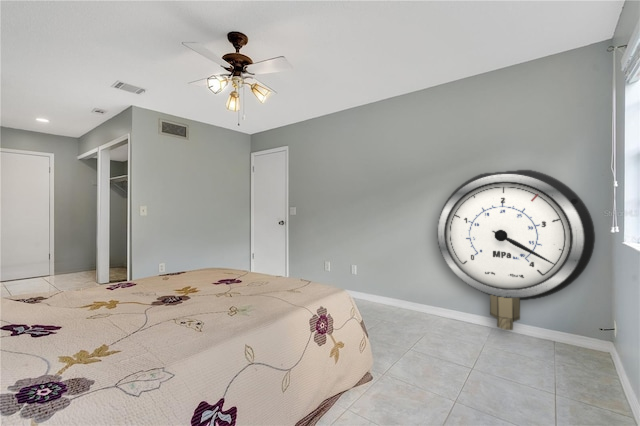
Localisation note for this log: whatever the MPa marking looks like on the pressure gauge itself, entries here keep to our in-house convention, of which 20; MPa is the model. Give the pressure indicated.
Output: 3.75; MPa
